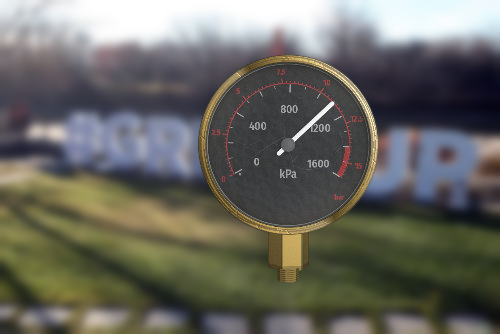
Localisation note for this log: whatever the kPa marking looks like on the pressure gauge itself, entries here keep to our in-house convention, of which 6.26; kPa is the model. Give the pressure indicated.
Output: 1100; kPa
